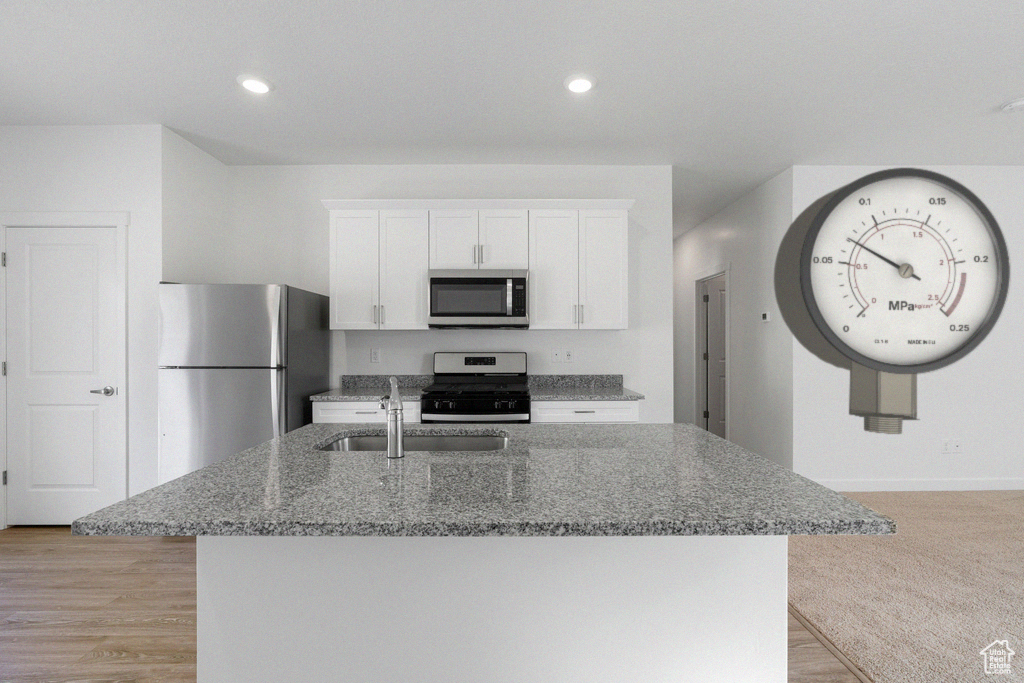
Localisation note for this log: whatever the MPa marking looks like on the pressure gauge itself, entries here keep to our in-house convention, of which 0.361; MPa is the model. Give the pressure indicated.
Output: 0.07; MPa
